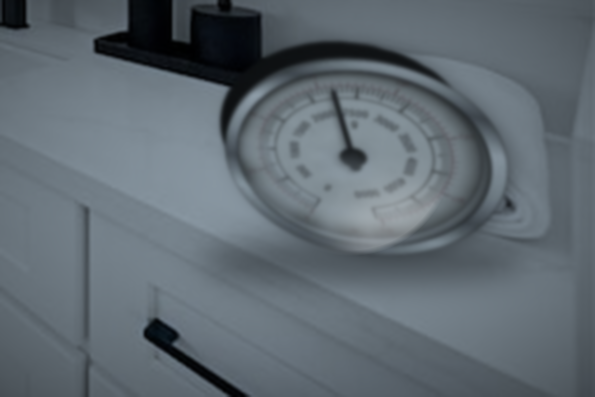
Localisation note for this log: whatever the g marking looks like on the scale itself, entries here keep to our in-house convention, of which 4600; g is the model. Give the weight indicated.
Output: 2250; g
